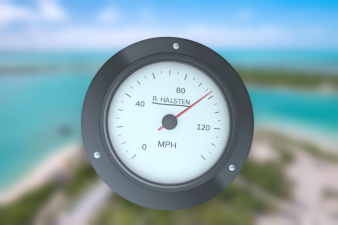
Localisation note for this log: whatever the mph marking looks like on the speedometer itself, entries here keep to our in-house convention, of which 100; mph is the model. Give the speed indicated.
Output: 97.5; mph
